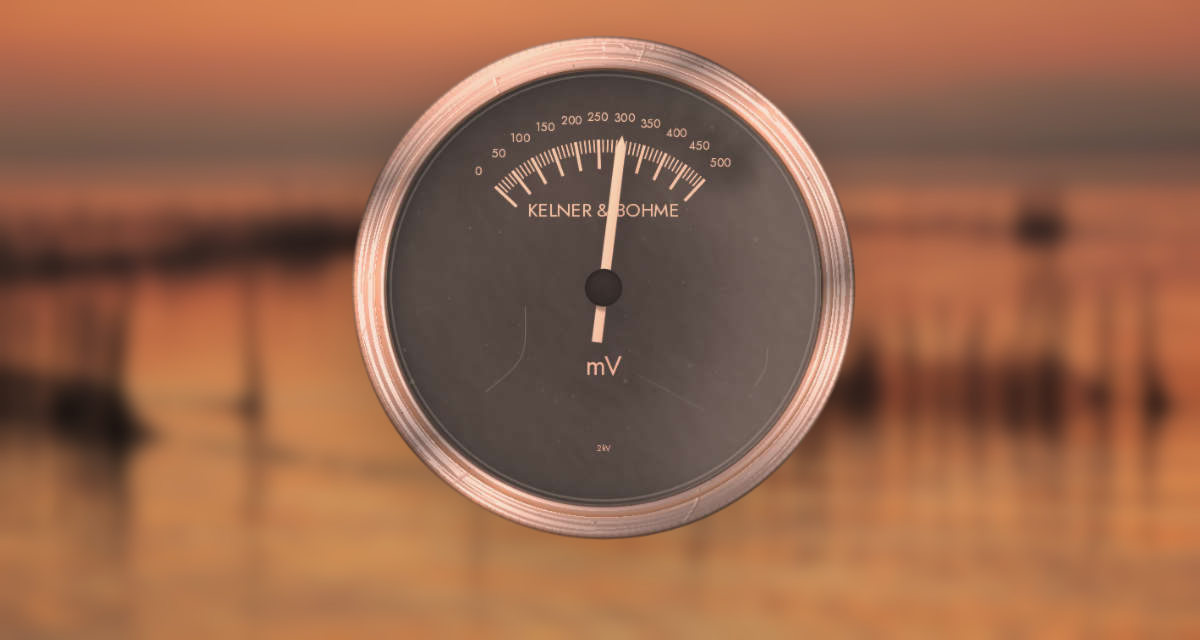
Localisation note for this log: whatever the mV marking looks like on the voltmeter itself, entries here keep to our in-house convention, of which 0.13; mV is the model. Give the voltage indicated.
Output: 300; mV
